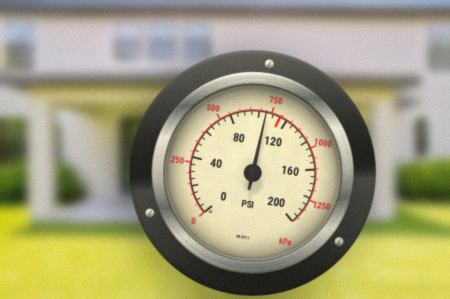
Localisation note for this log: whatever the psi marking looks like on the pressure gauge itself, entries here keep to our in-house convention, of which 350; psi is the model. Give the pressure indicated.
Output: 105; psi
